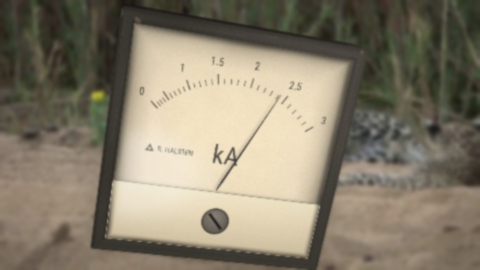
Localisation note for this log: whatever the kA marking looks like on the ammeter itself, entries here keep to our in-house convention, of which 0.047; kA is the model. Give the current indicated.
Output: 2.4; kA
